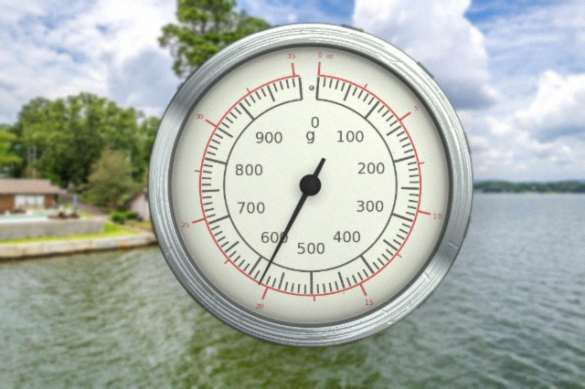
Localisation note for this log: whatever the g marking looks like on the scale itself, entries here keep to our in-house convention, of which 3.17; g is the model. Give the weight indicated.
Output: 580; g
